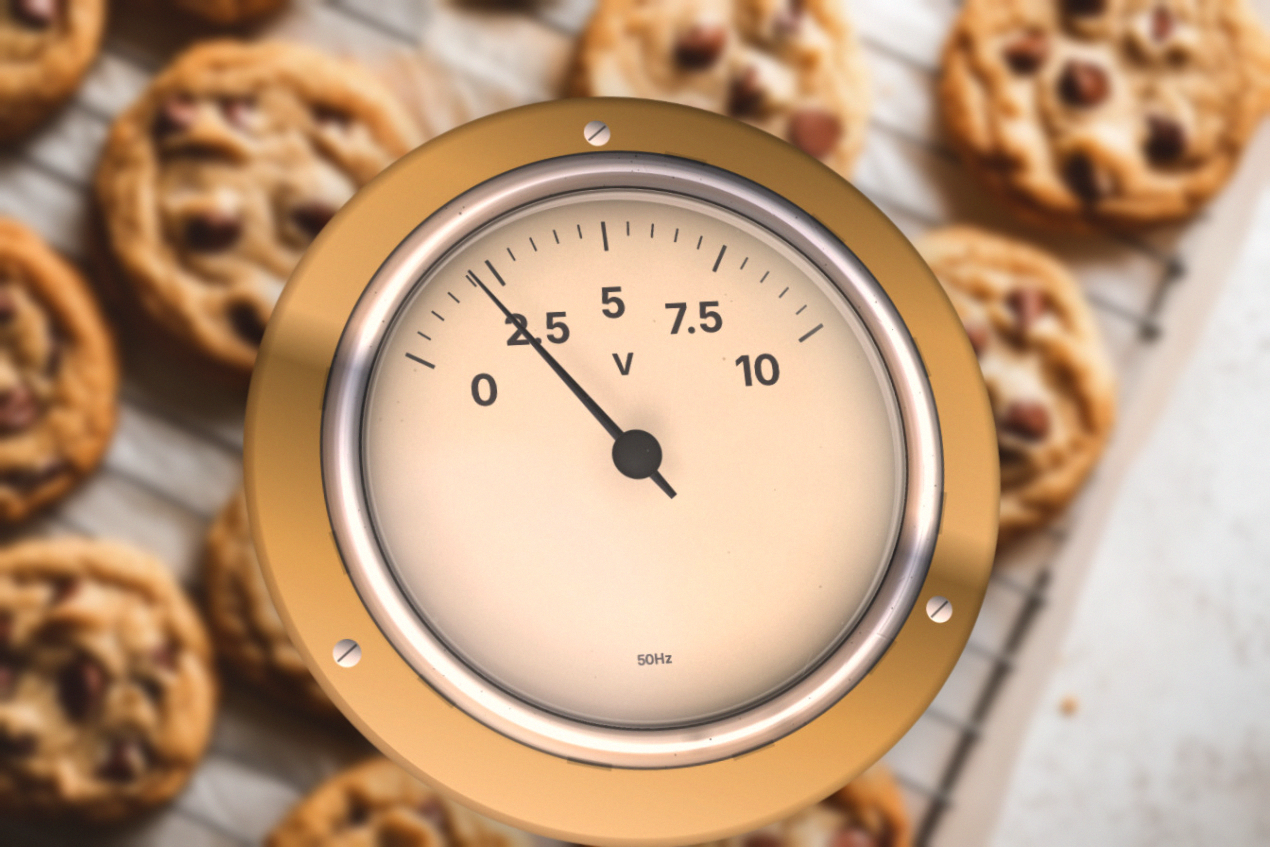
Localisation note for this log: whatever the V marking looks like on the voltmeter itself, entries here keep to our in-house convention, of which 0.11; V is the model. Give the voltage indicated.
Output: 2; V
